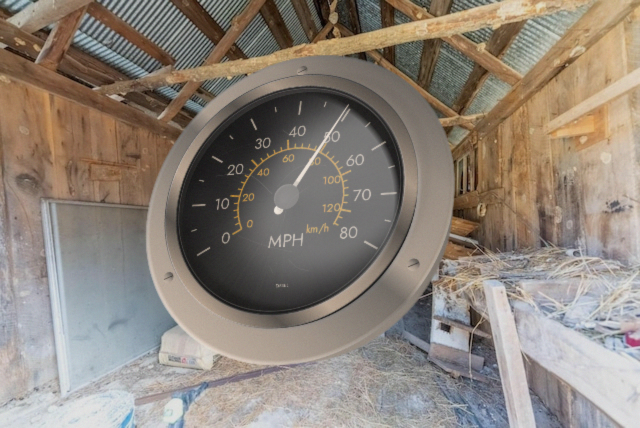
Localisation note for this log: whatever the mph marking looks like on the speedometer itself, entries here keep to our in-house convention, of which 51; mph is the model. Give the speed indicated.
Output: 50; mph
